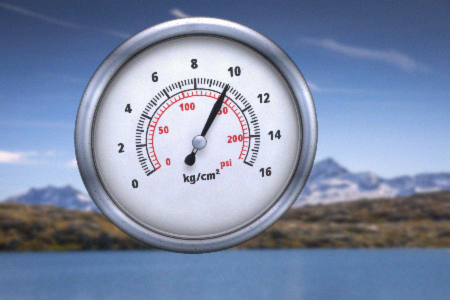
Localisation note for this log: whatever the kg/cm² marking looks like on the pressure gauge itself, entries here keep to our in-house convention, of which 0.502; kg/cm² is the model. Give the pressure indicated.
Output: 10; kg/cm²
